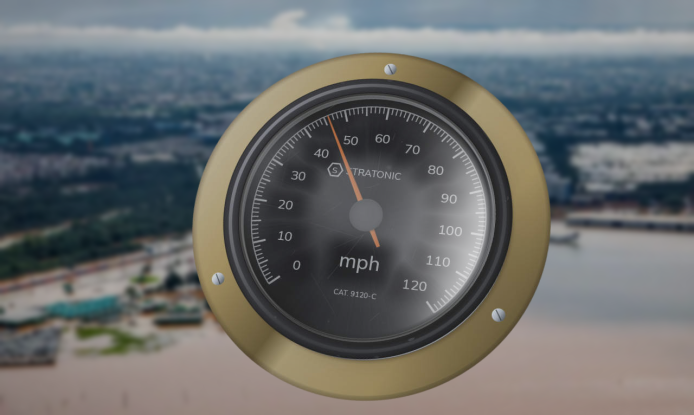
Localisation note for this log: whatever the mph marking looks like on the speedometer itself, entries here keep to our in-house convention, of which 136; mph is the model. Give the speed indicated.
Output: 46; mph
